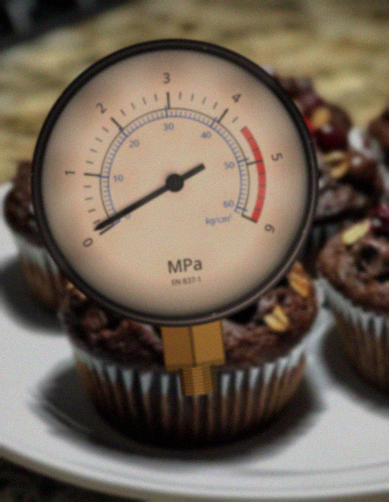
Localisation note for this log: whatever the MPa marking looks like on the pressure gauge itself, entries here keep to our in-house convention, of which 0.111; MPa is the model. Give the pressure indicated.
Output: 0.1; MPa
